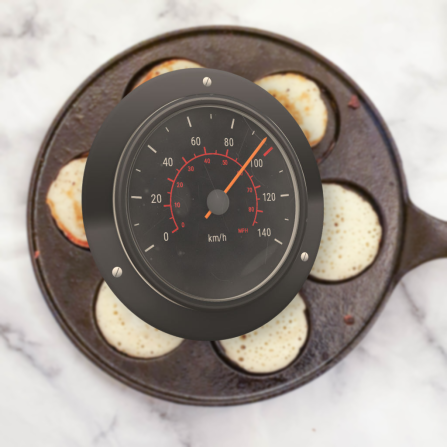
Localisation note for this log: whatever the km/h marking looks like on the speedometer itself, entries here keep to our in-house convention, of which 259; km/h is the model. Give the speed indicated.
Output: 95; km/h
